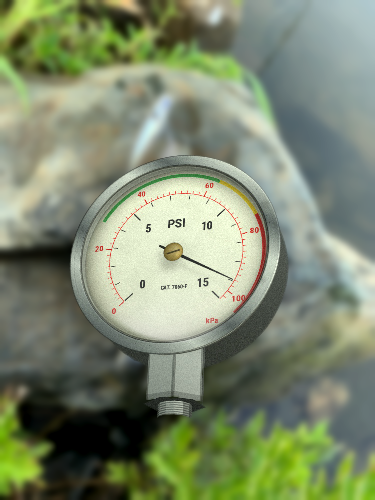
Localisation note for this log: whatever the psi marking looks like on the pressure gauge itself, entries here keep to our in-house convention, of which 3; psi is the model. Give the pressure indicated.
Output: 14; psi
